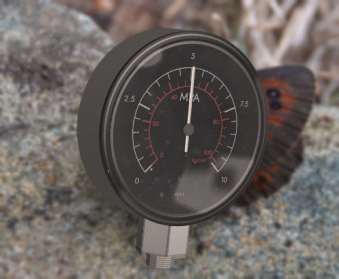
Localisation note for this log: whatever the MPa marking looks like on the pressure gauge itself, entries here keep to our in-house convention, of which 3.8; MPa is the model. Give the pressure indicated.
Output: 5; MPa
